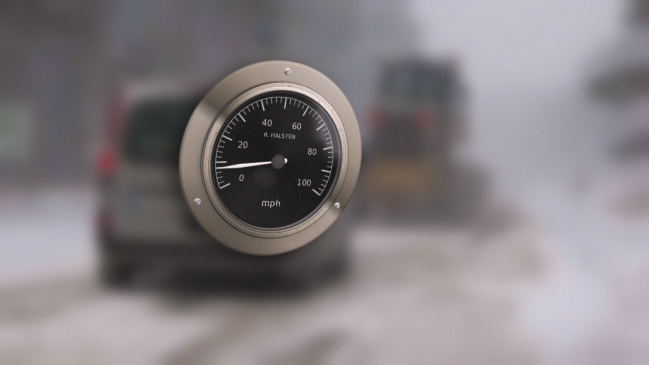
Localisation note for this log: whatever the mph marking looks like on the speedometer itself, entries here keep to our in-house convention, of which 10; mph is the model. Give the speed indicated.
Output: 8; mph
